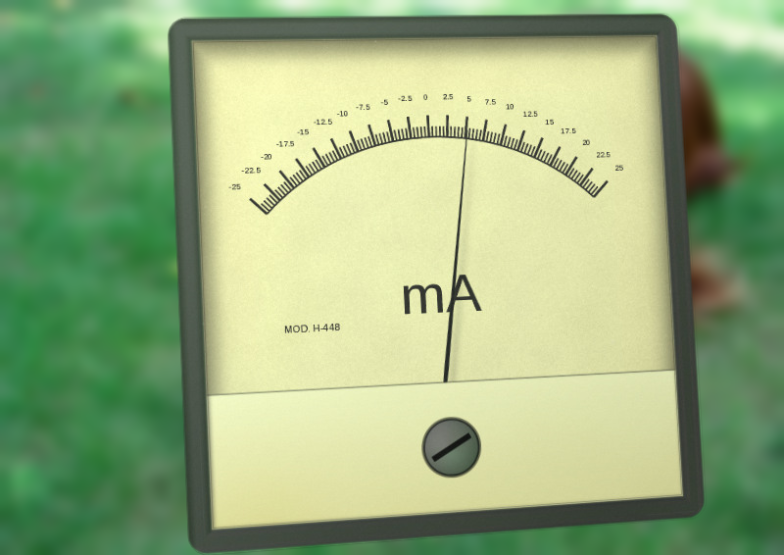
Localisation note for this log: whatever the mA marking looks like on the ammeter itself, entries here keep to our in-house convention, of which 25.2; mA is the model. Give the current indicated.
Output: 5; mA
